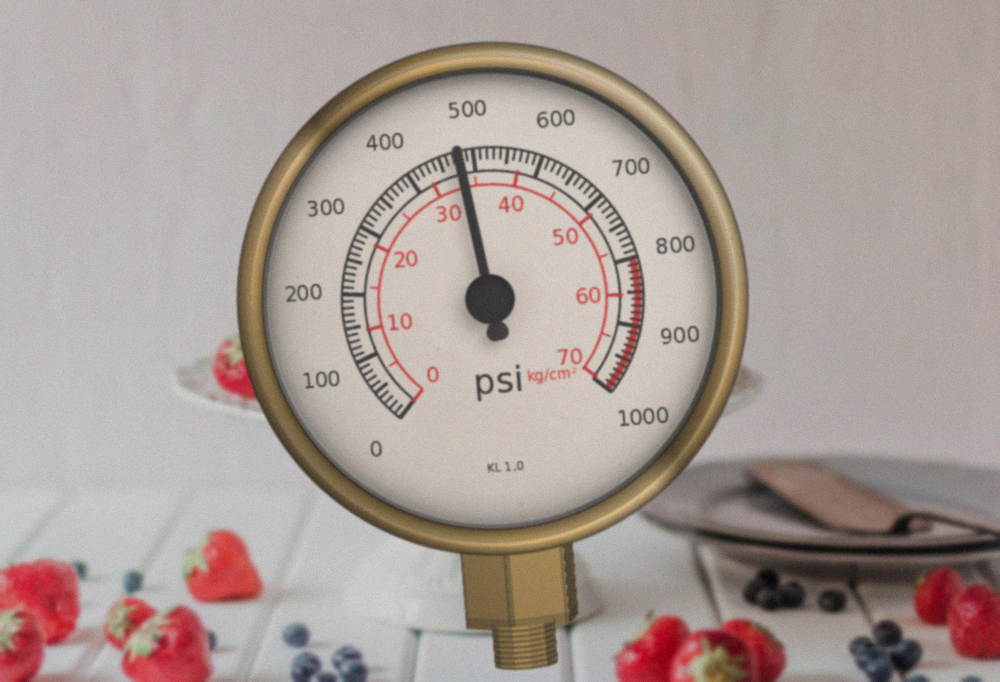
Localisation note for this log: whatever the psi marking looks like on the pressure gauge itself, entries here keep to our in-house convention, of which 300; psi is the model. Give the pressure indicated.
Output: 480; psi
